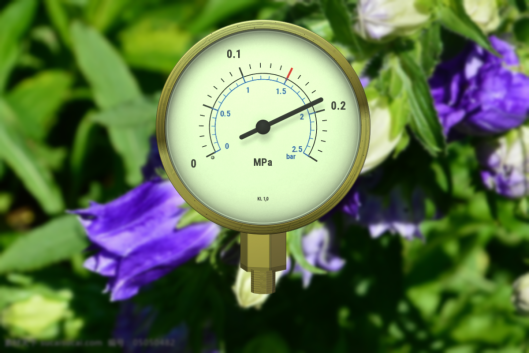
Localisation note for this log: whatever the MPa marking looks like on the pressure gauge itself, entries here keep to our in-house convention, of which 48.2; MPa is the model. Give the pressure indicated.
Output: 0.19; MPa
